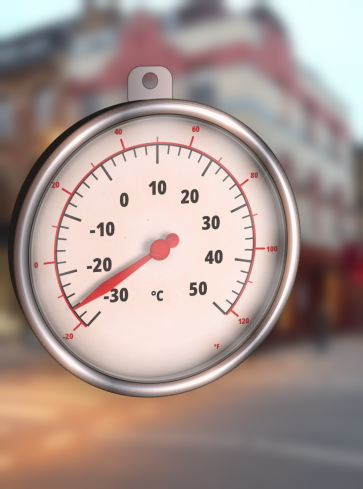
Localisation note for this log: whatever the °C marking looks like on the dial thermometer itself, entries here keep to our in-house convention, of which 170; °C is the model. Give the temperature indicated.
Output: -26; °C
